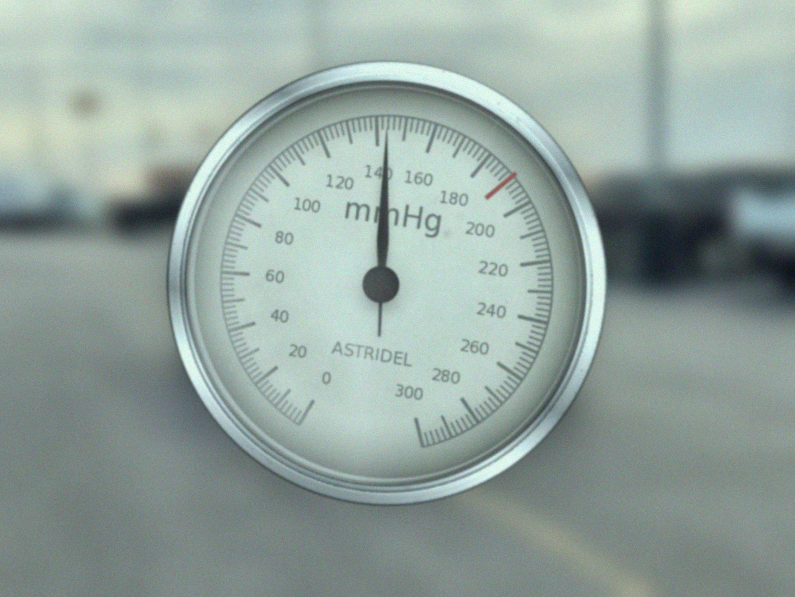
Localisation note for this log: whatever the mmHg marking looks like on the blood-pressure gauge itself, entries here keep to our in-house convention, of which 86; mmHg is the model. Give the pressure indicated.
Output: 144; mmHg
